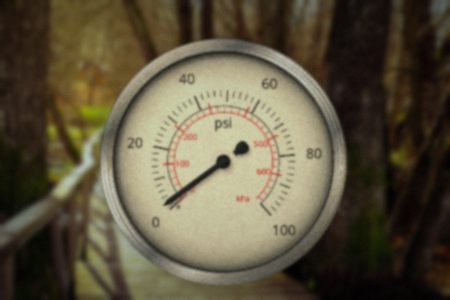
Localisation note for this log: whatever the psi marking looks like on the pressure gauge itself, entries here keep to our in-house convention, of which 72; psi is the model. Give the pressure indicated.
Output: 2; psi
